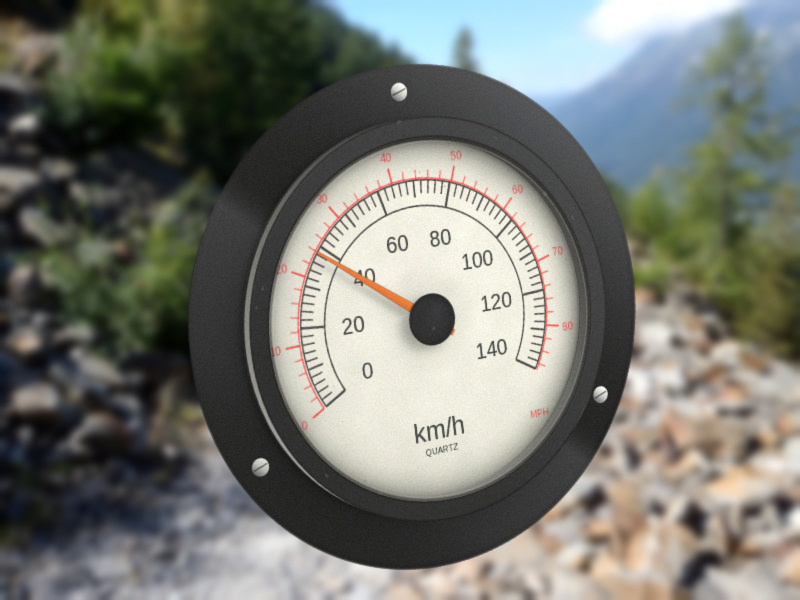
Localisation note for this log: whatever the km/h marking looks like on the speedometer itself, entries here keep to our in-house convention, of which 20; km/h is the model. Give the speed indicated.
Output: 38; km/h
